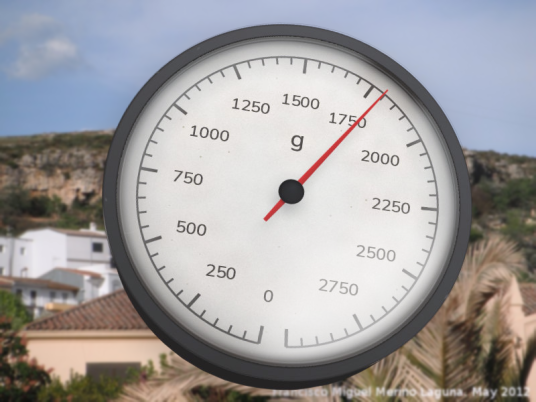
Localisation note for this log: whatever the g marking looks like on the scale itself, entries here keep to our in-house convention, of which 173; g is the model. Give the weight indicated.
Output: 1800; g
